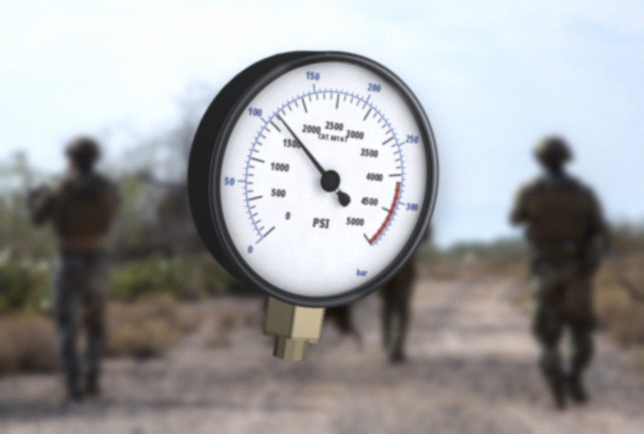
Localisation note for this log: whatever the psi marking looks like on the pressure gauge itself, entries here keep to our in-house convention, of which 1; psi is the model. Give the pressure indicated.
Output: 1600; psi
